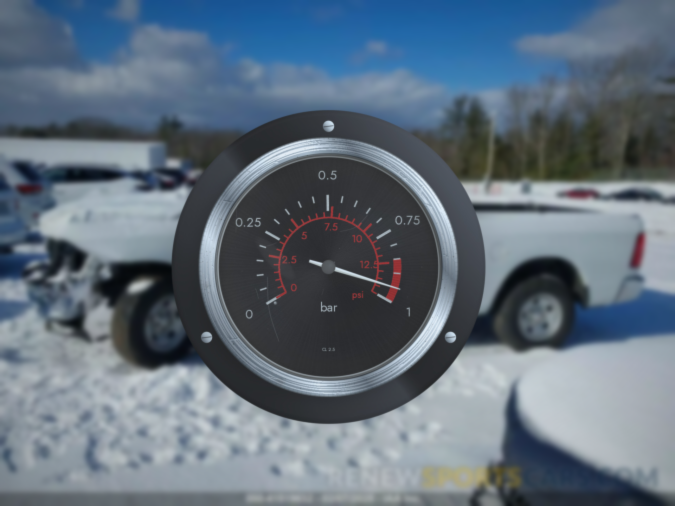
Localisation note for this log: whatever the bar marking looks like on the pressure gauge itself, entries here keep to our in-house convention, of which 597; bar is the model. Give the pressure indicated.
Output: 0.95; bar
